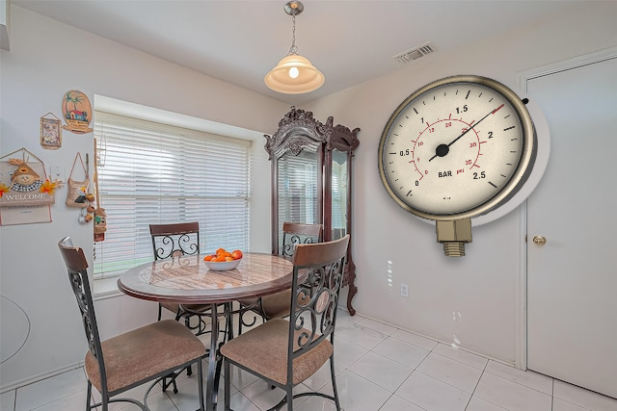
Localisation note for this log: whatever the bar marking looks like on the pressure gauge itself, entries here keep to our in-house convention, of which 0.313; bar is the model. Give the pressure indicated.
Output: 1.8; bar
